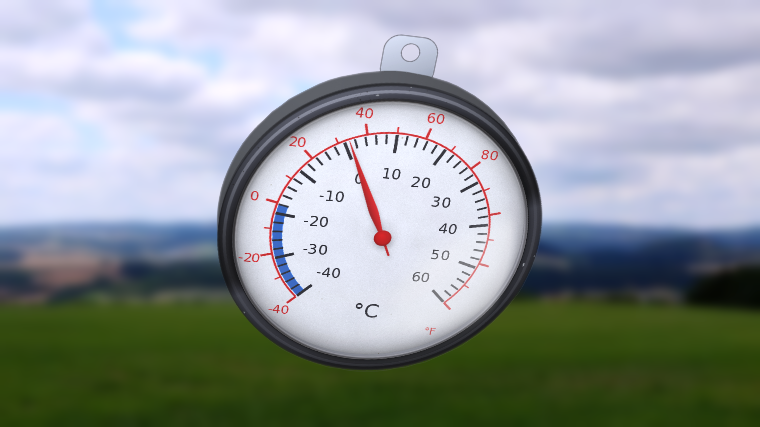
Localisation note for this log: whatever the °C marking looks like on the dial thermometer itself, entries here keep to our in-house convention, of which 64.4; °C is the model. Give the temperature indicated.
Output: 1; °C
